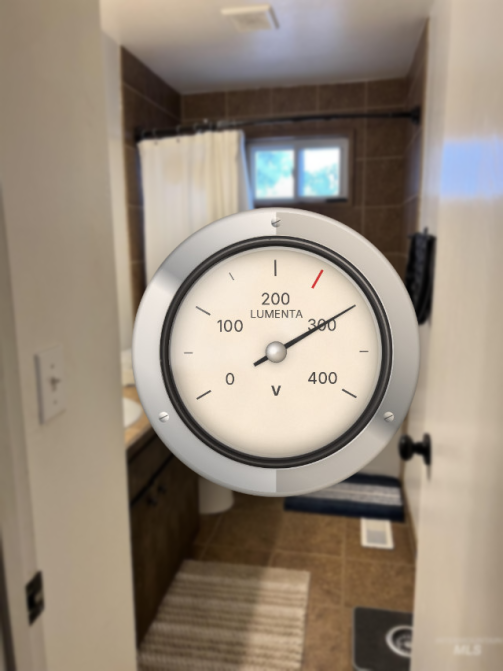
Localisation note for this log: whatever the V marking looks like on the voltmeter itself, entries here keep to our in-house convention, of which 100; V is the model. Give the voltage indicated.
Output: 300; V
